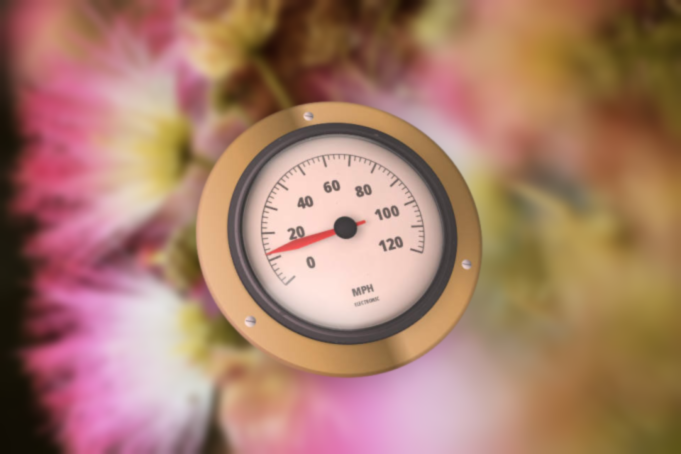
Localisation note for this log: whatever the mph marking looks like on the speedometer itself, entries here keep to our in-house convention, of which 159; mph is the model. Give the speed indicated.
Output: 12; mph
